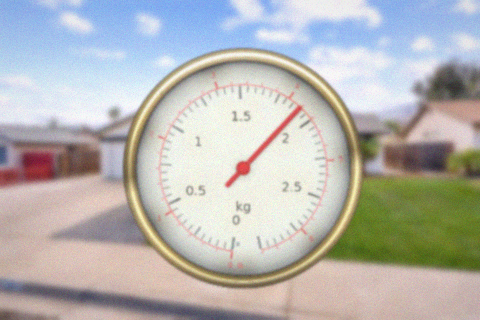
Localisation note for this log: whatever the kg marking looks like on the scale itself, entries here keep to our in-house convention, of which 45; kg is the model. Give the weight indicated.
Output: 1.9; kg
